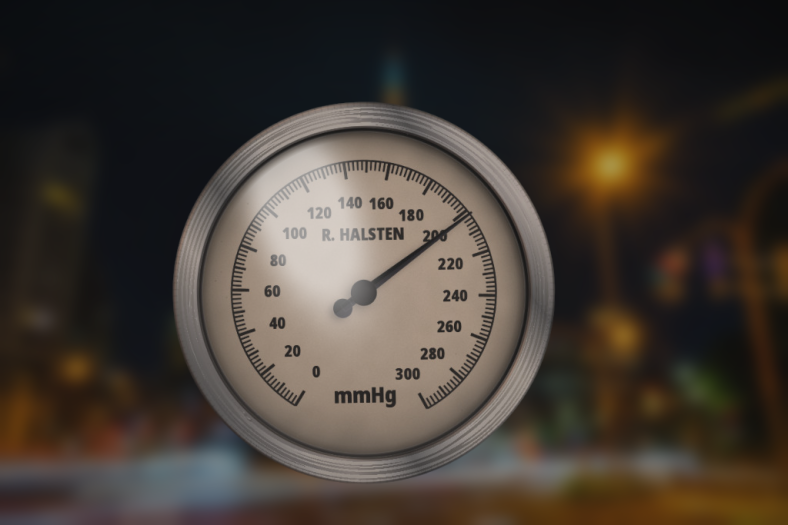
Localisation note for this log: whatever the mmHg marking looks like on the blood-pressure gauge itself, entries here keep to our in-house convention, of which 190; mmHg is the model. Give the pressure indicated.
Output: 202; mmHg
